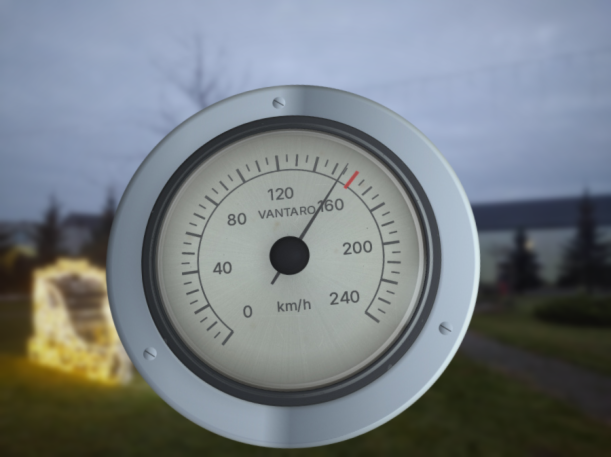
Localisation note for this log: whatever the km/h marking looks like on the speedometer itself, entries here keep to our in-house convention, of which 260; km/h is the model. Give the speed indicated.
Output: 155; km/h
